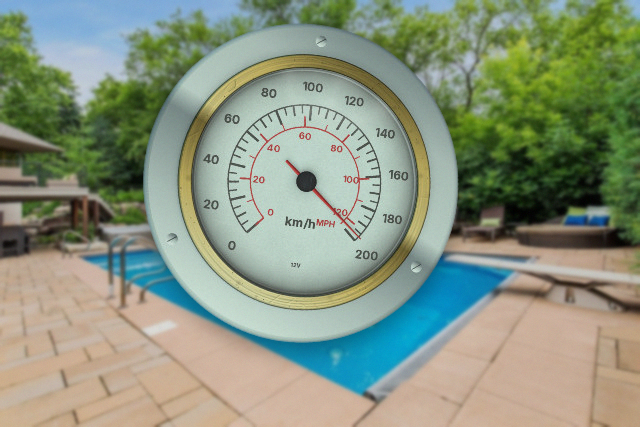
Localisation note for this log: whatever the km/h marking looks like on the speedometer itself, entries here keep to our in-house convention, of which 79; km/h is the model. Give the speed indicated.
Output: 197.5; km/h
